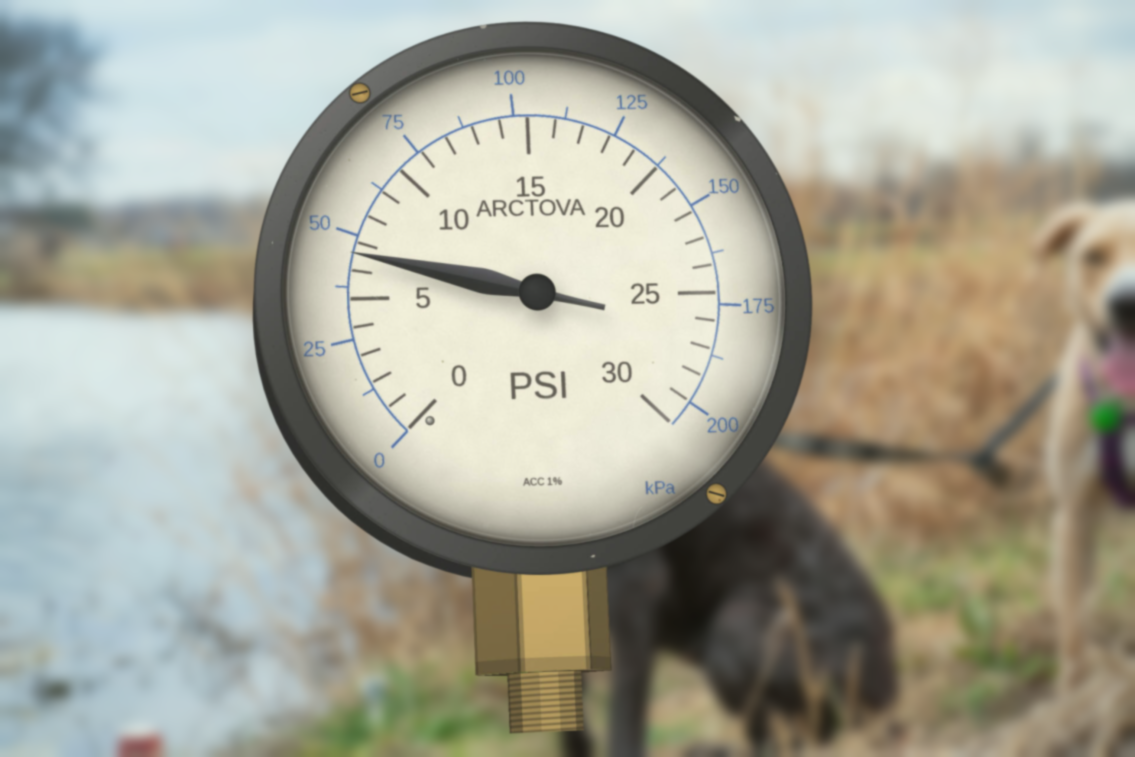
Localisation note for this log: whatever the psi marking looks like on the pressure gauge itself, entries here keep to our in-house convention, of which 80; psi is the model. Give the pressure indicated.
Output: 6.5; psi
